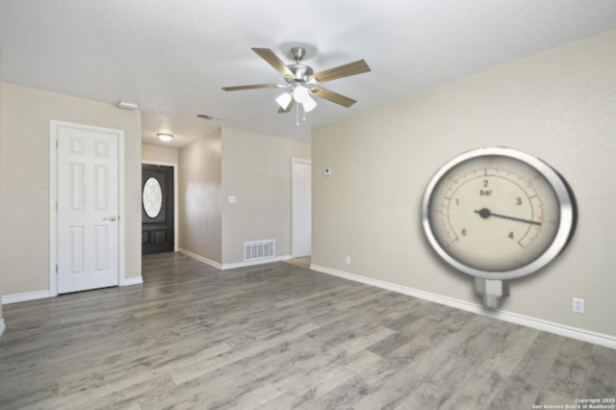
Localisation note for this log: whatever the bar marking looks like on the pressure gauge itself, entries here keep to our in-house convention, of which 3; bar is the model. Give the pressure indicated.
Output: 3.5; bar
